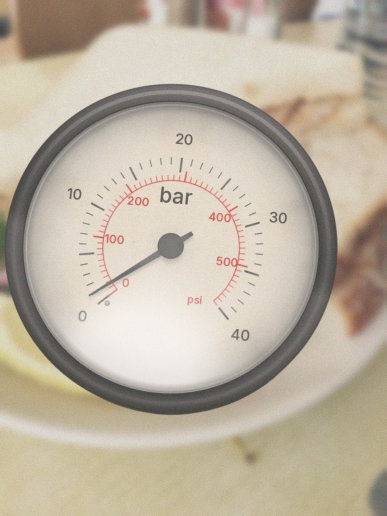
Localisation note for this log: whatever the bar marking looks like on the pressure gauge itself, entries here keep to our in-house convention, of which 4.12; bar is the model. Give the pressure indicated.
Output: 1; bar
